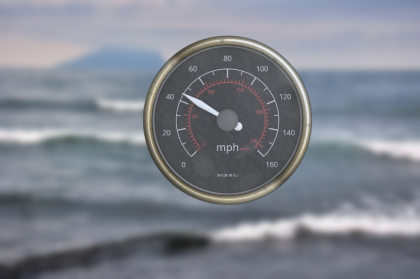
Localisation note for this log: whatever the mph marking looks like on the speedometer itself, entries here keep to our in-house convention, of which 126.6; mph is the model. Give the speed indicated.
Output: 45; mph
